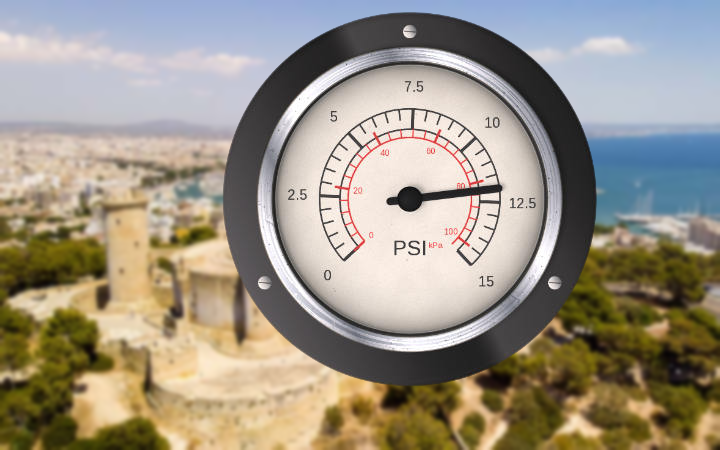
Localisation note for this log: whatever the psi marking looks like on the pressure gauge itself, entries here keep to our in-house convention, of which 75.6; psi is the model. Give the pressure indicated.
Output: 12; psi
